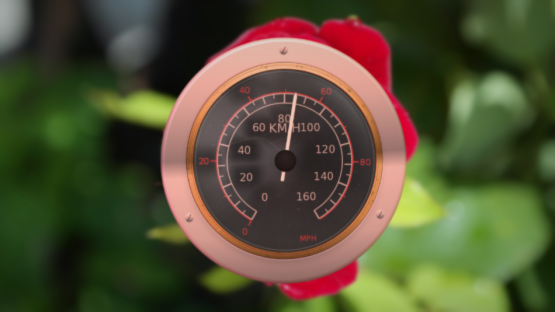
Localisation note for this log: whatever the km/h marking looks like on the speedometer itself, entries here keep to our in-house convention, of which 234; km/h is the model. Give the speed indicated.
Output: 85; km/h
